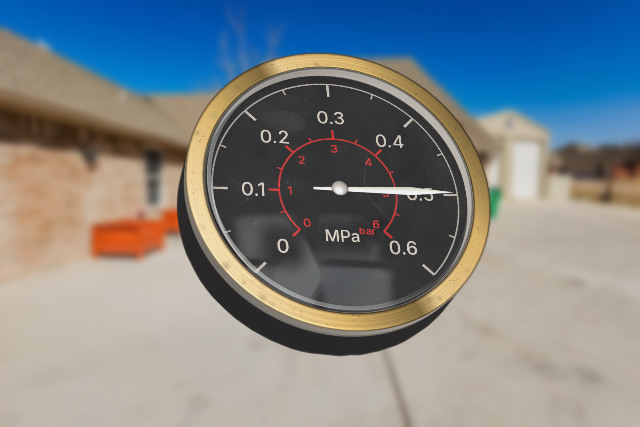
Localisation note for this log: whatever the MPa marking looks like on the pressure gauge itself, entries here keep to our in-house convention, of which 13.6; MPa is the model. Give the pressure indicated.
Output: 0.5; MPa
